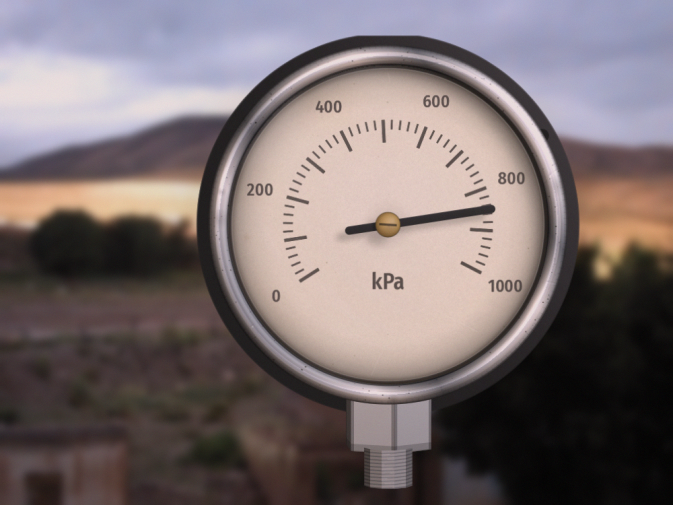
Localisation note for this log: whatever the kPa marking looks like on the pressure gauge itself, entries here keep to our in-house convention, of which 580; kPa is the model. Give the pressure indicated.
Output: 850; kPa
